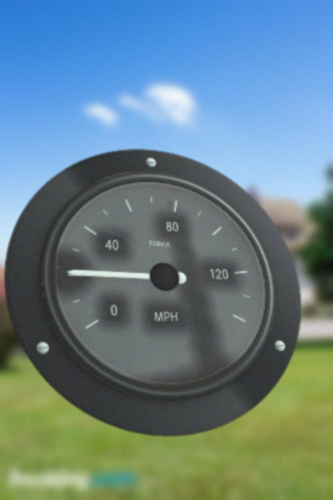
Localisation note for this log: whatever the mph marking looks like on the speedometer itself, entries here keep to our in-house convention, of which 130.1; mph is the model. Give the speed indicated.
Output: 20; mph
